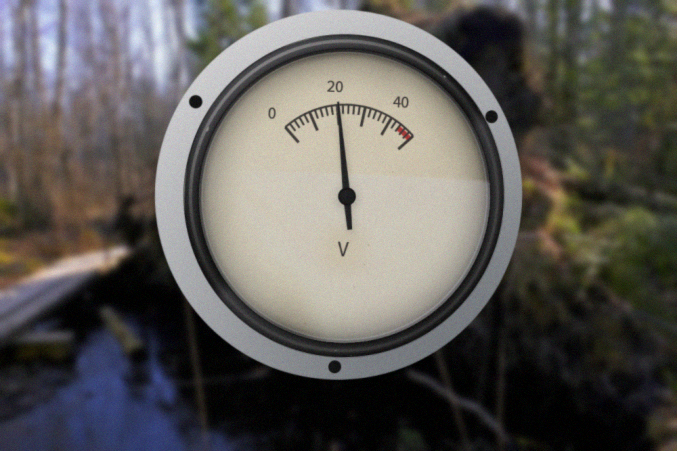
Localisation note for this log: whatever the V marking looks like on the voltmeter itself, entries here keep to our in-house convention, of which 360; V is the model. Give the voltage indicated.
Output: 20; V
